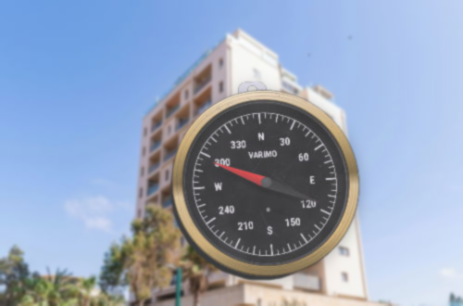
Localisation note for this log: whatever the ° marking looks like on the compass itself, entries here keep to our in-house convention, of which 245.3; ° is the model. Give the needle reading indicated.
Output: 295; °
